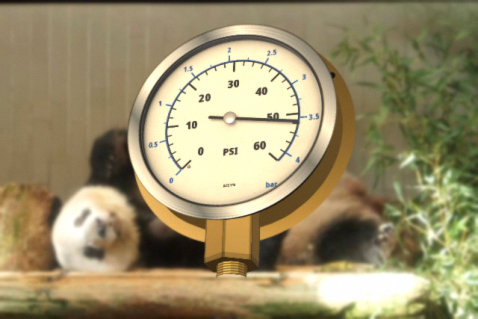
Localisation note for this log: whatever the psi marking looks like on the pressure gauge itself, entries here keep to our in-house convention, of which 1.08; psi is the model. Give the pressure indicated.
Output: 52; psi
